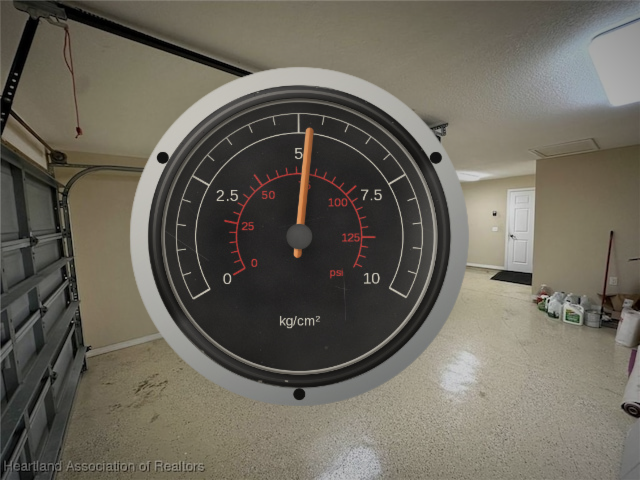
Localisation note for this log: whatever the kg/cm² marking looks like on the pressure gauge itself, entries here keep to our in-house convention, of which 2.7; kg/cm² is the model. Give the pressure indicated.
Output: 5.25; kg/cm²
